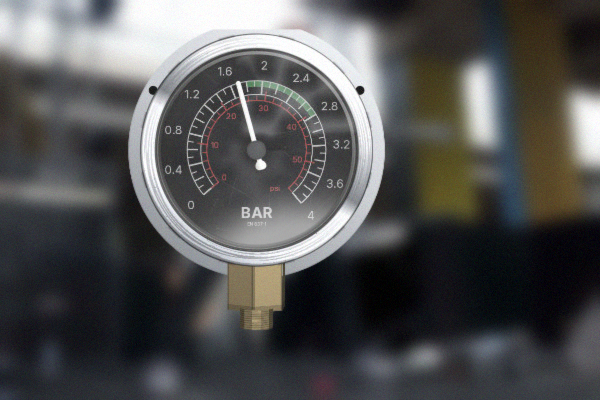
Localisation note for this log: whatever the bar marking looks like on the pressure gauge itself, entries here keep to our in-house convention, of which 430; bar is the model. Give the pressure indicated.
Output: 1.7; bar
